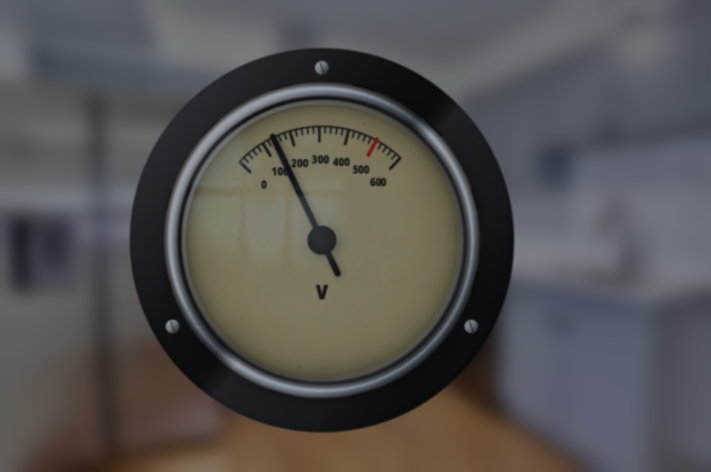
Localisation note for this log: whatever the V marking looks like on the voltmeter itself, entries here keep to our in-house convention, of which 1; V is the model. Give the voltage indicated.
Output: 140; V
